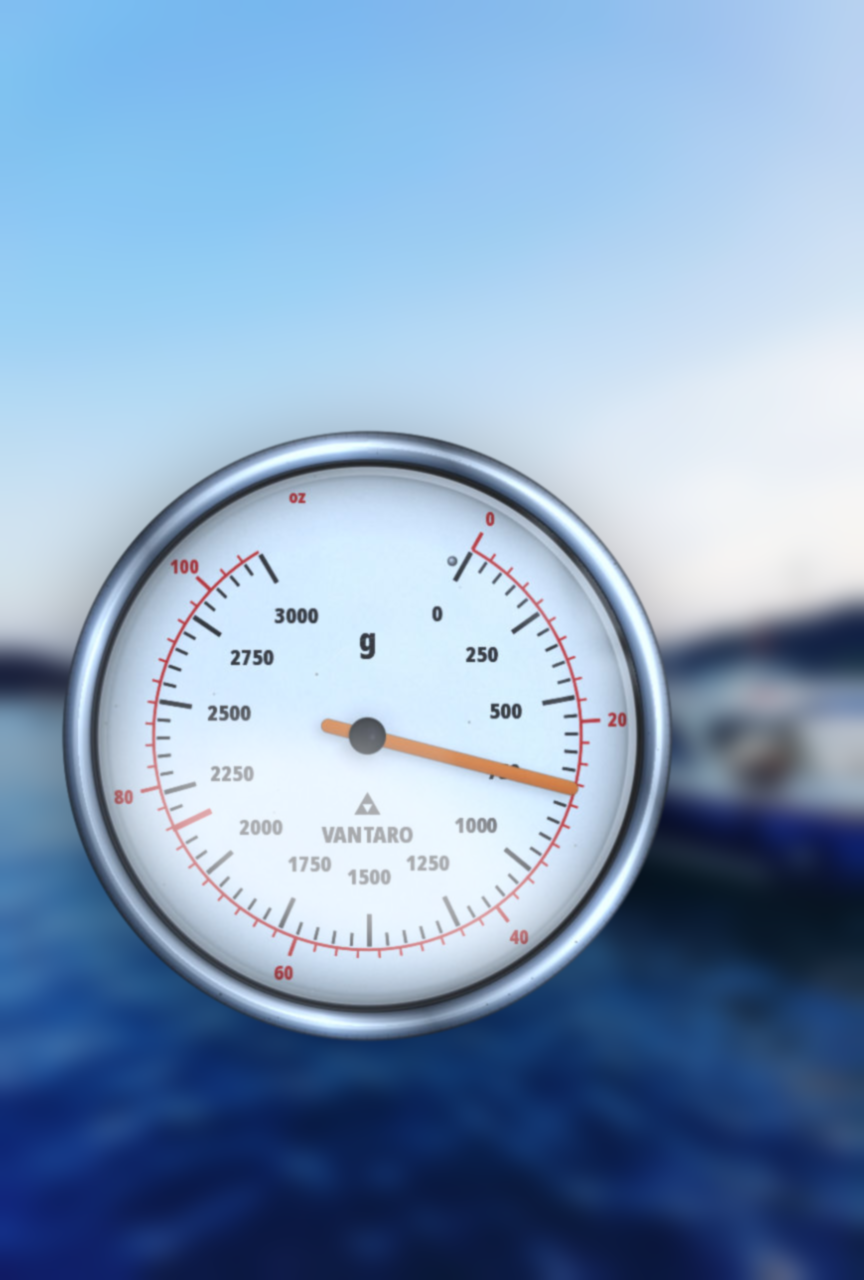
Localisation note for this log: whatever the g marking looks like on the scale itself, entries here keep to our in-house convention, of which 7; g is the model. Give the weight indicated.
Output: 750; g
